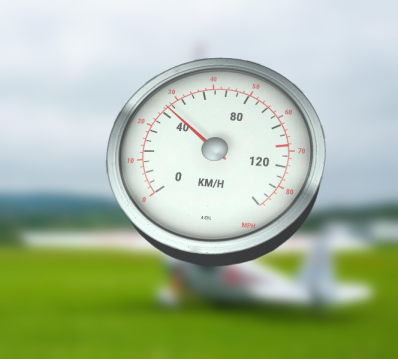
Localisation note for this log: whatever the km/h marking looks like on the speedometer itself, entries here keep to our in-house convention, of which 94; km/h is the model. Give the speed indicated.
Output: 42.5; km/h
